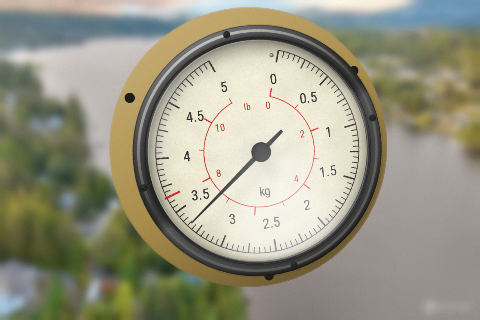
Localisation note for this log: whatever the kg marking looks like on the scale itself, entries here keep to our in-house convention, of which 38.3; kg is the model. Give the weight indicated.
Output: 3.35; kg
